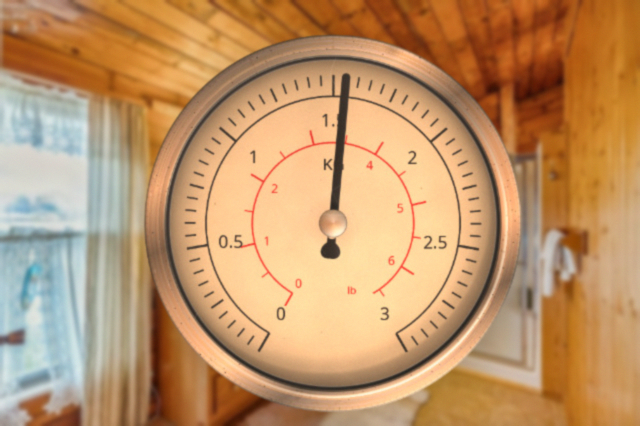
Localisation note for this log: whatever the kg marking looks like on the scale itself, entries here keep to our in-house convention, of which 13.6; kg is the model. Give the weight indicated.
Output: 1.55; kg
